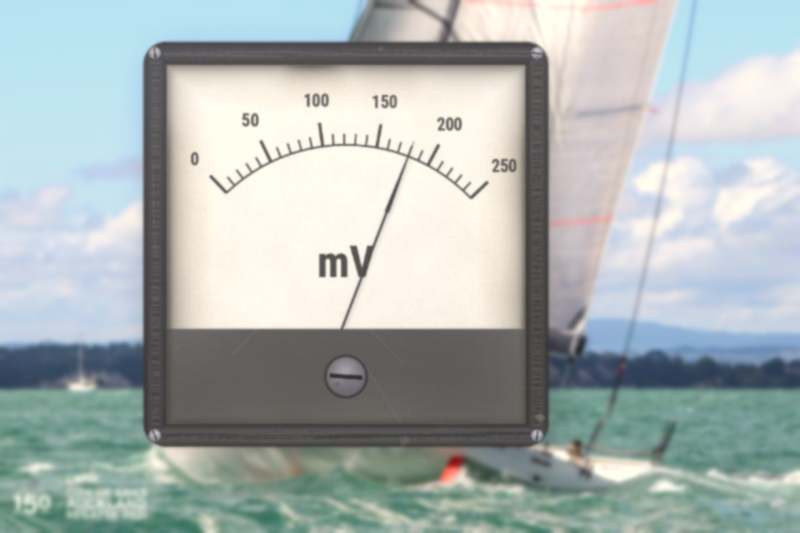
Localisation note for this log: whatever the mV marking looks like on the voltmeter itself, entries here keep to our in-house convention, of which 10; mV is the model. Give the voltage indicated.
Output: 180; mV
